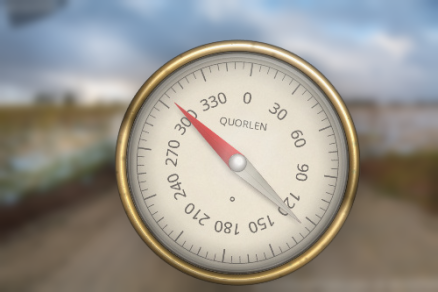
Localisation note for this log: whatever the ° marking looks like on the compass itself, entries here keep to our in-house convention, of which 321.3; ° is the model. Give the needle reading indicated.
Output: 305; °
